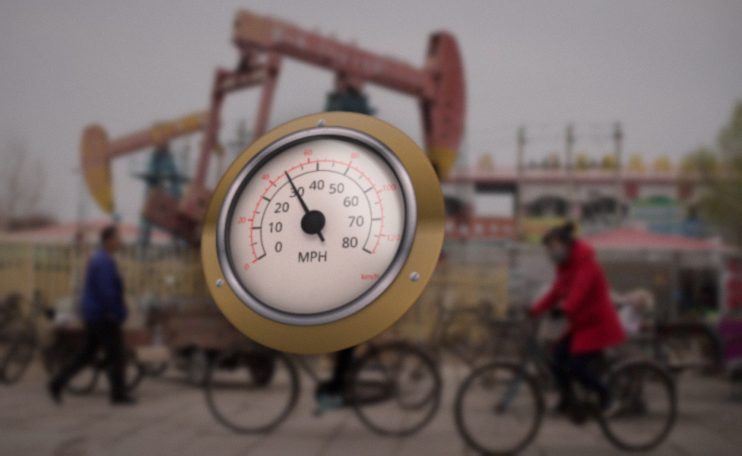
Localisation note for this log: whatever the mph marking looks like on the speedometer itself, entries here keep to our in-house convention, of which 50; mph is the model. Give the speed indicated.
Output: 30; mph
